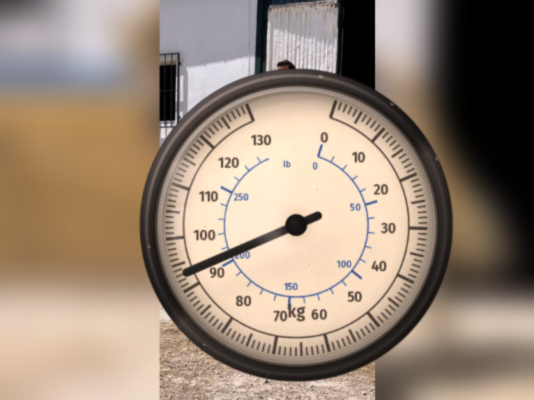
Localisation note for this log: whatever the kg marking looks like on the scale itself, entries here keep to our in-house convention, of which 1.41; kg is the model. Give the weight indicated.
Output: 93; kg
